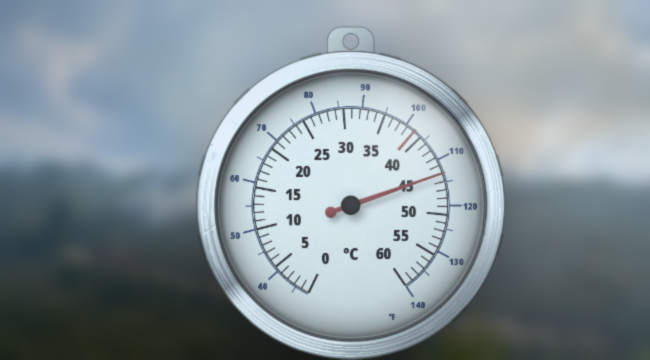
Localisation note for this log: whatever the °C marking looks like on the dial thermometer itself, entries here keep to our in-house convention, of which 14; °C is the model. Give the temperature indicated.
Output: 45; °C
